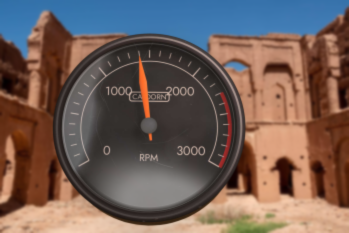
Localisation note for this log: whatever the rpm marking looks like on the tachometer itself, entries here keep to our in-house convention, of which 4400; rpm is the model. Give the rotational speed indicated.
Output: 1400; rpm
